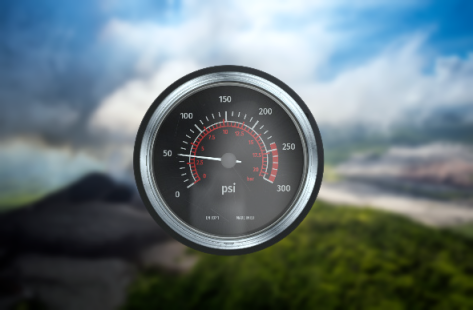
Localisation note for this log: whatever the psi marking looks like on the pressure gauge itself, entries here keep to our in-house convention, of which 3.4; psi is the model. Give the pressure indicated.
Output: 50; psi
